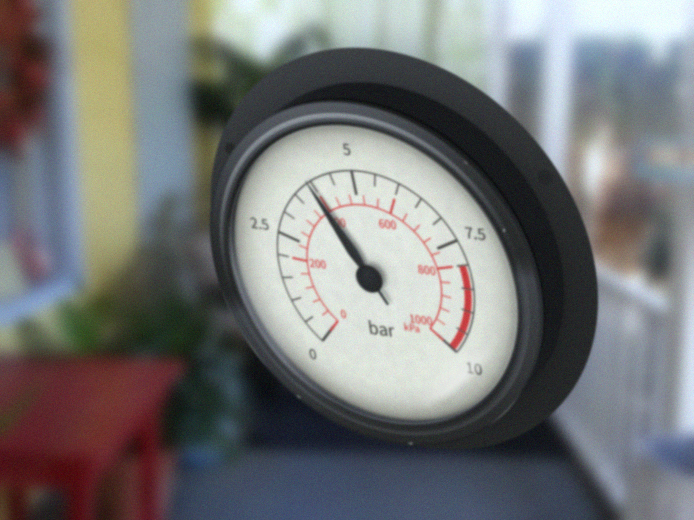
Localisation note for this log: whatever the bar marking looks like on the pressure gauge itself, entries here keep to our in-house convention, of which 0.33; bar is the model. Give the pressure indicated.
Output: 4; bar
